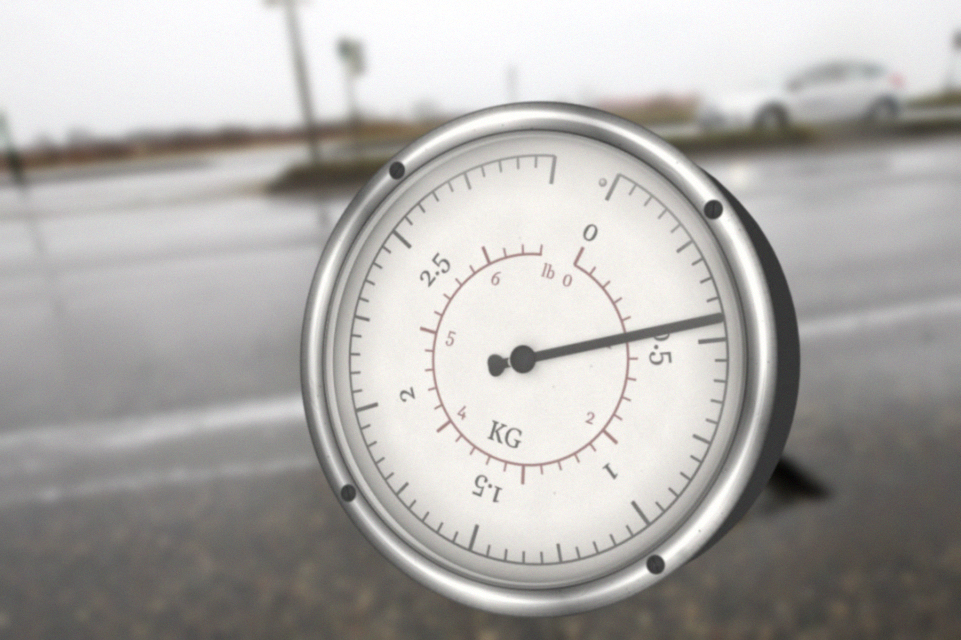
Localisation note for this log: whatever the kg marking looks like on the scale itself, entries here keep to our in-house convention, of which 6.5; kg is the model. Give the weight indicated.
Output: 0.45; kg
